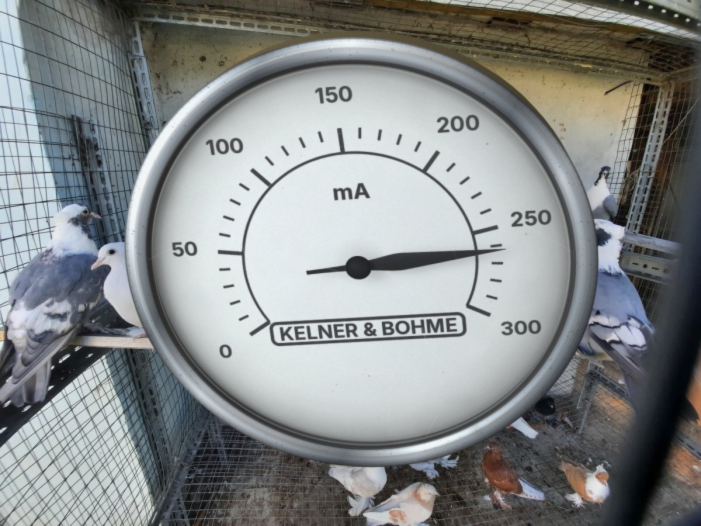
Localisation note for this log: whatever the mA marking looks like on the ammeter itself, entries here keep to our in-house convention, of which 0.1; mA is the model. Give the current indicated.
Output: 260; mA
